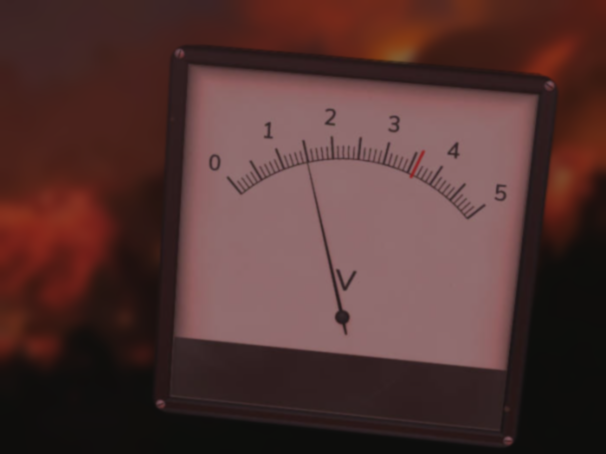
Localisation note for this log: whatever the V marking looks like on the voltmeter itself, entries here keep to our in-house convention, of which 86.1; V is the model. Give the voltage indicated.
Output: 1.5; V
